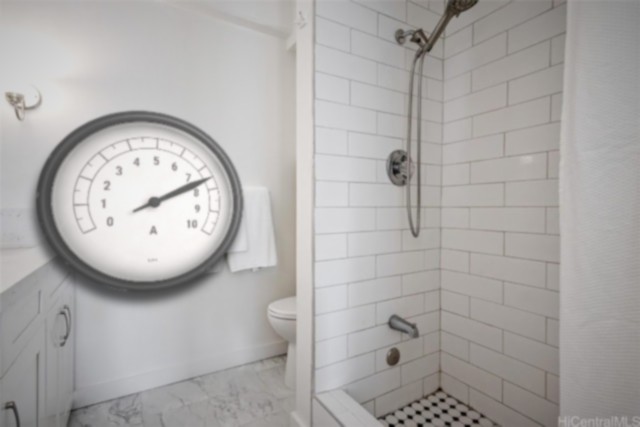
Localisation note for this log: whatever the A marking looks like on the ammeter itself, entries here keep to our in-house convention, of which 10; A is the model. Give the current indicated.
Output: 7.5; A
